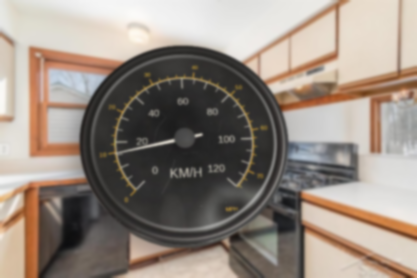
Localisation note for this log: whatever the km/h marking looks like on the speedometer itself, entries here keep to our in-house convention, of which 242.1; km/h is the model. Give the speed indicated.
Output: 15; km/h
